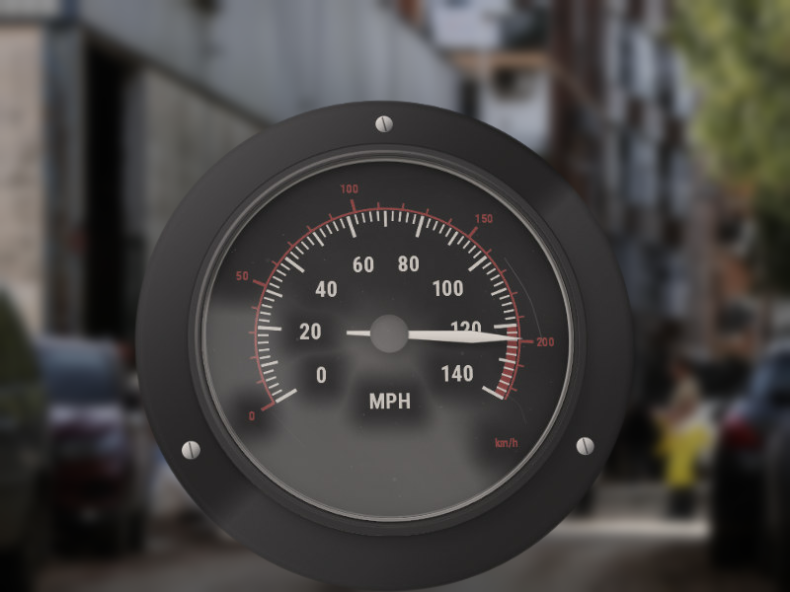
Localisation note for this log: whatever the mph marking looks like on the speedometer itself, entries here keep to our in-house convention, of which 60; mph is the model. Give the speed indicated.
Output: 124; mph
